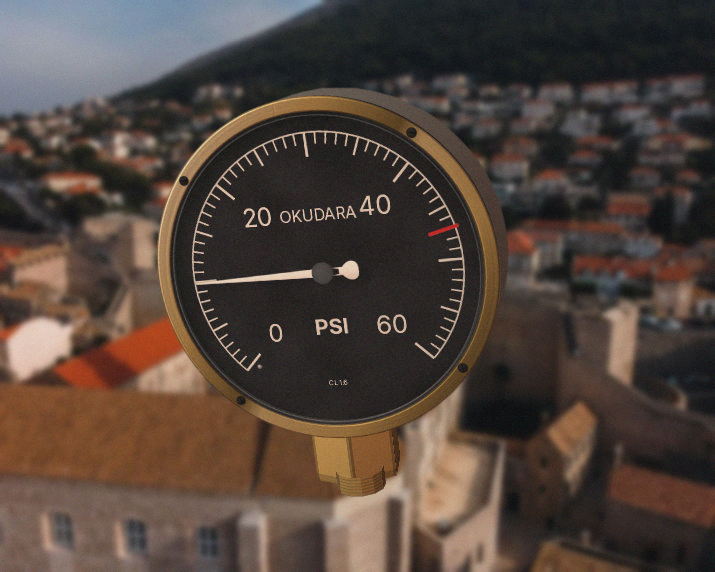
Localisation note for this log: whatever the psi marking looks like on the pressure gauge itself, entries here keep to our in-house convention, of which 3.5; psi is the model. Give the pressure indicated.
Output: 10; psi
